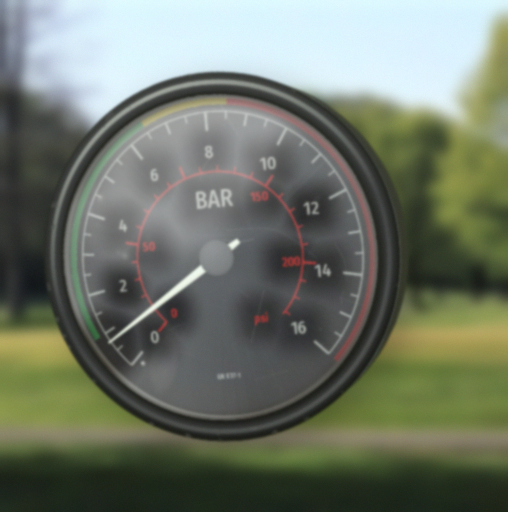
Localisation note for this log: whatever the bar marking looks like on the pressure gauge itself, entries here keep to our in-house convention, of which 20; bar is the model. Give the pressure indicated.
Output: 0.75; bar
